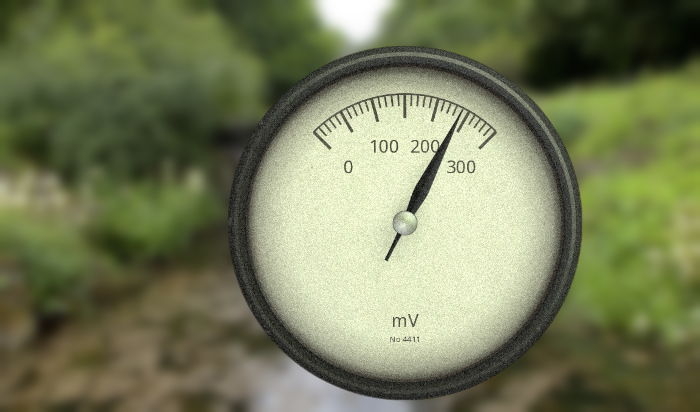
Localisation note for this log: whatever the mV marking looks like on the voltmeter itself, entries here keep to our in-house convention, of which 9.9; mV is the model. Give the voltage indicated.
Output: 240; mV
